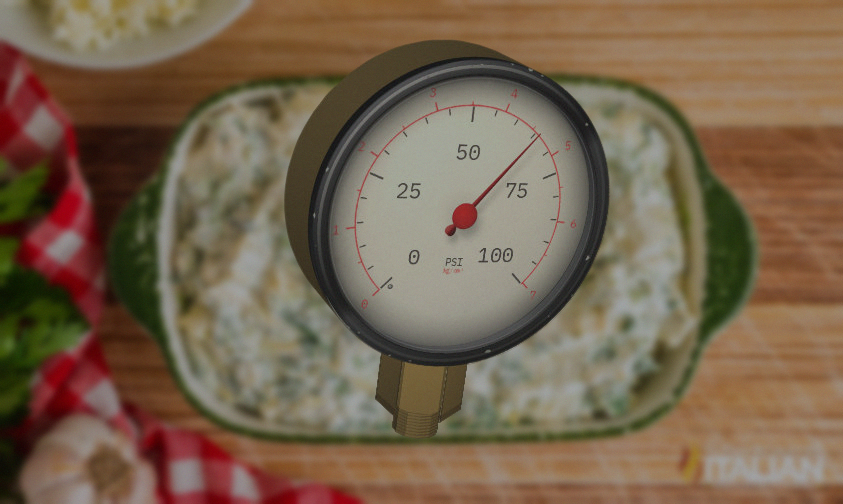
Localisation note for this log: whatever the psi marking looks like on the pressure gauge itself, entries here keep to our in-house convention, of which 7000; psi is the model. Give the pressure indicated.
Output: 65; psi
